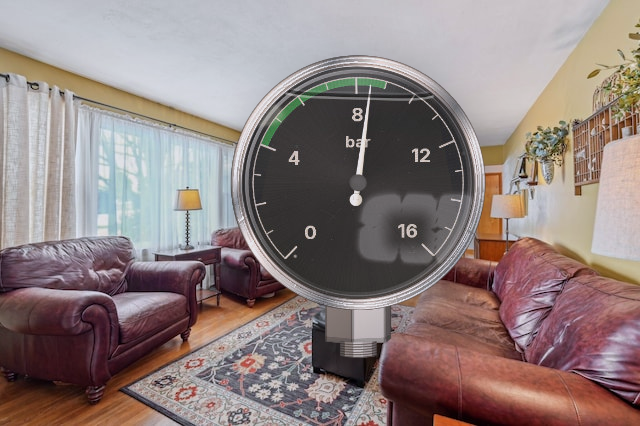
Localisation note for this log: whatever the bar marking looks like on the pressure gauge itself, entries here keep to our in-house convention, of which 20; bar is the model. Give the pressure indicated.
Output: 8.5; bar
